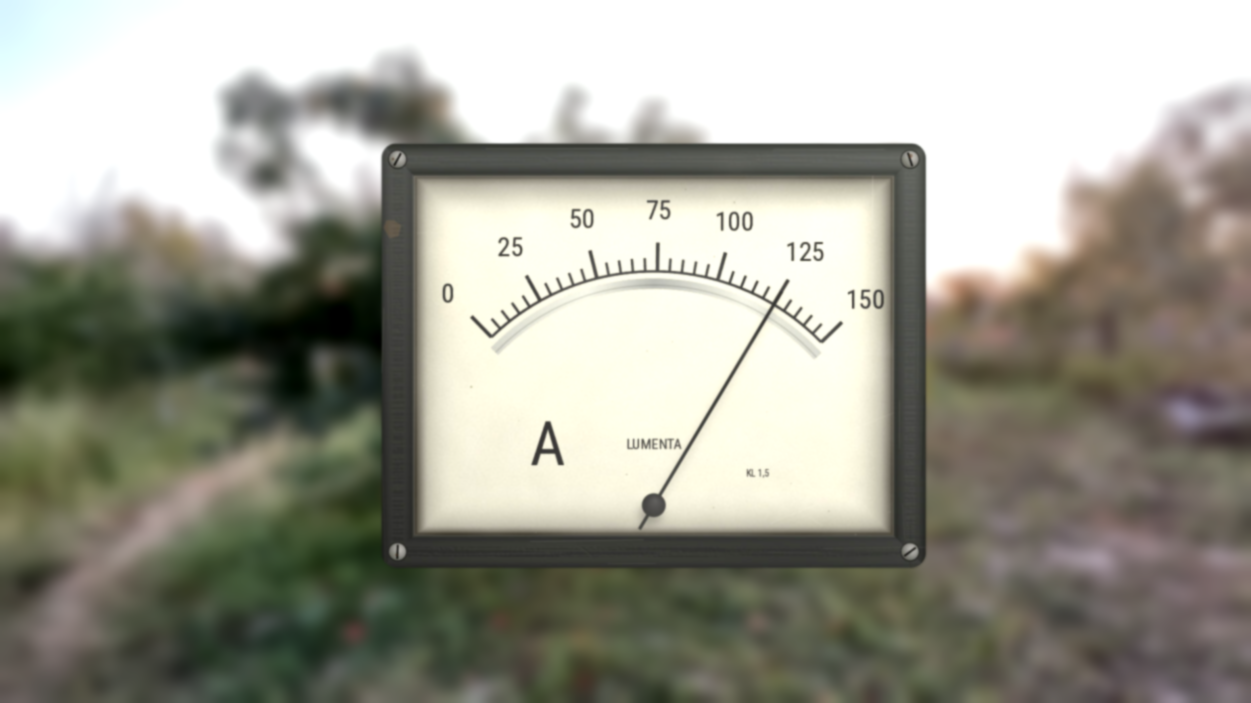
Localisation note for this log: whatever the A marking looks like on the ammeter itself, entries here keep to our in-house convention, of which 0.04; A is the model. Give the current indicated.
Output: 125; A
